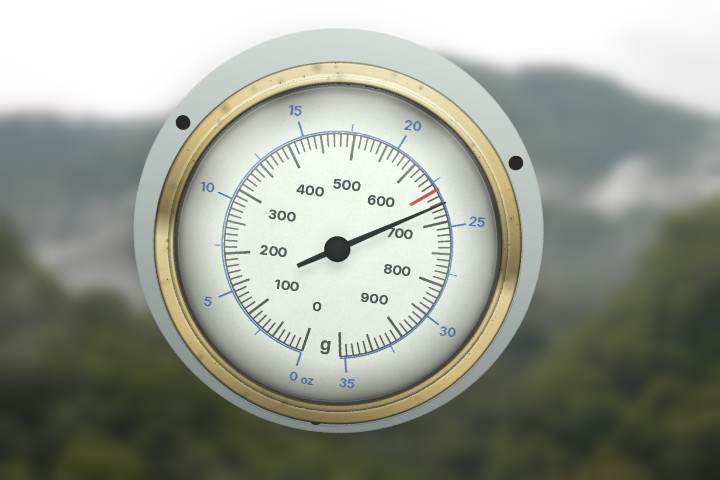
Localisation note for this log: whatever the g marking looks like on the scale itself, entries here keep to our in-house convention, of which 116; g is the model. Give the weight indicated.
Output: 670; g
